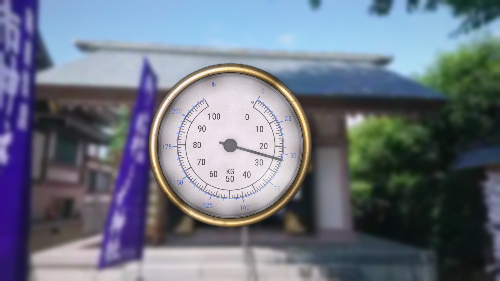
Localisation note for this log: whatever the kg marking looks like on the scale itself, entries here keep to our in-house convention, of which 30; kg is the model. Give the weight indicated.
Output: 25; kg
